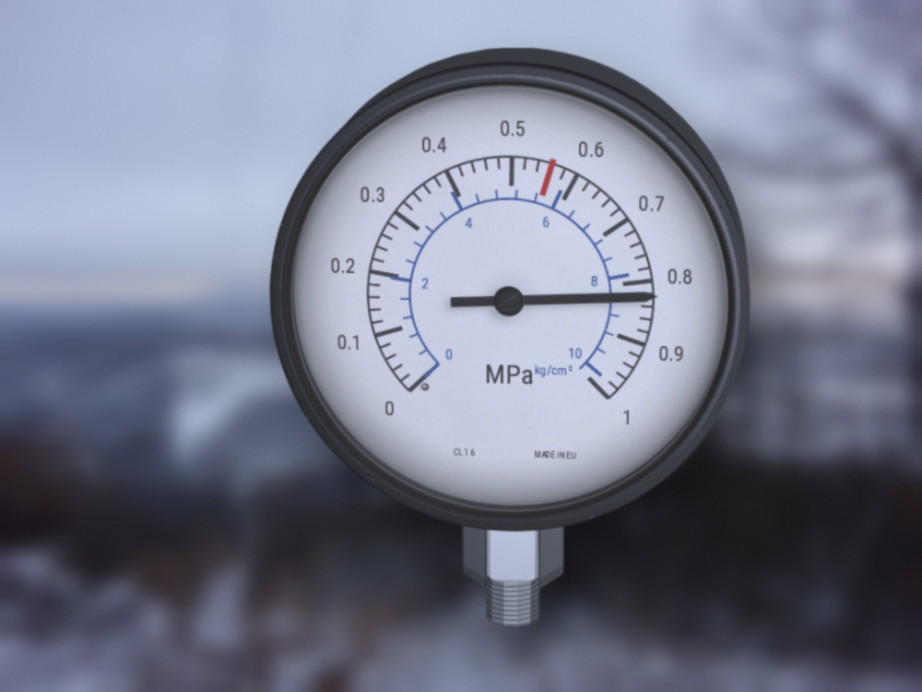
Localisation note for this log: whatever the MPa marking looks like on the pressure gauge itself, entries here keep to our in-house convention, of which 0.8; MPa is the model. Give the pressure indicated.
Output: 0.82; MPa
